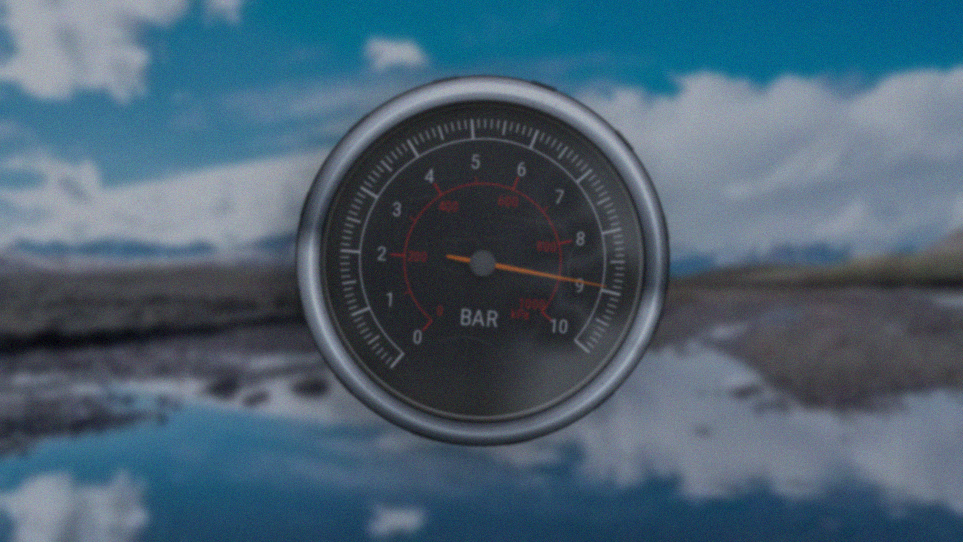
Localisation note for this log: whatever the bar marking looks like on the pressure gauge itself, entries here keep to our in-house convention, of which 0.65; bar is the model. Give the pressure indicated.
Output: 8.9; bar
